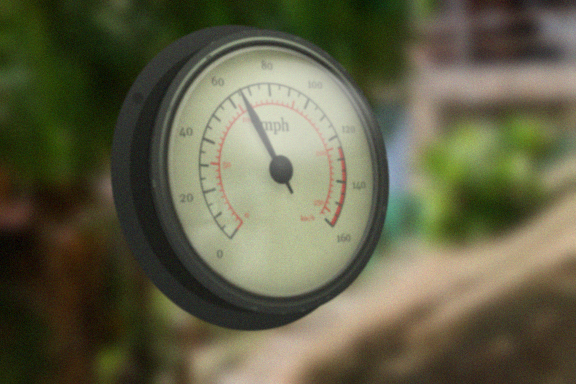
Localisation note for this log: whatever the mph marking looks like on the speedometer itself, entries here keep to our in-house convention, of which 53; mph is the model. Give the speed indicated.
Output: 65; mph
